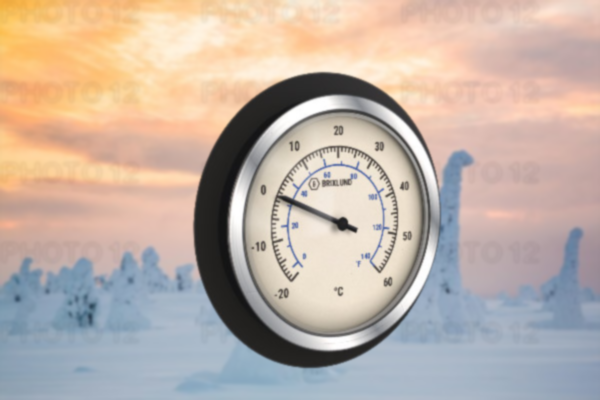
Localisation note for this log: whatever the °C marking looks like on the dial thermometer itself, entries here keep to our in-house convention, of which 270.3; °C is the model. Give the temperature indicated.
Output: 0; °C
